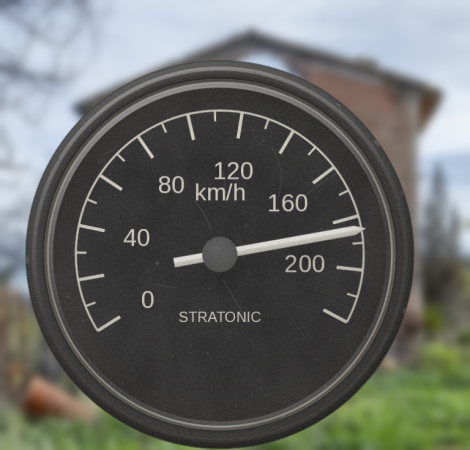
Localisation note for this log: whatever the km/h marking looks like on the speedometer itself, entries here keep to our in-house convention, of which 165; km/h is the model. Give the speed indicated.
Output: 185; km/h
